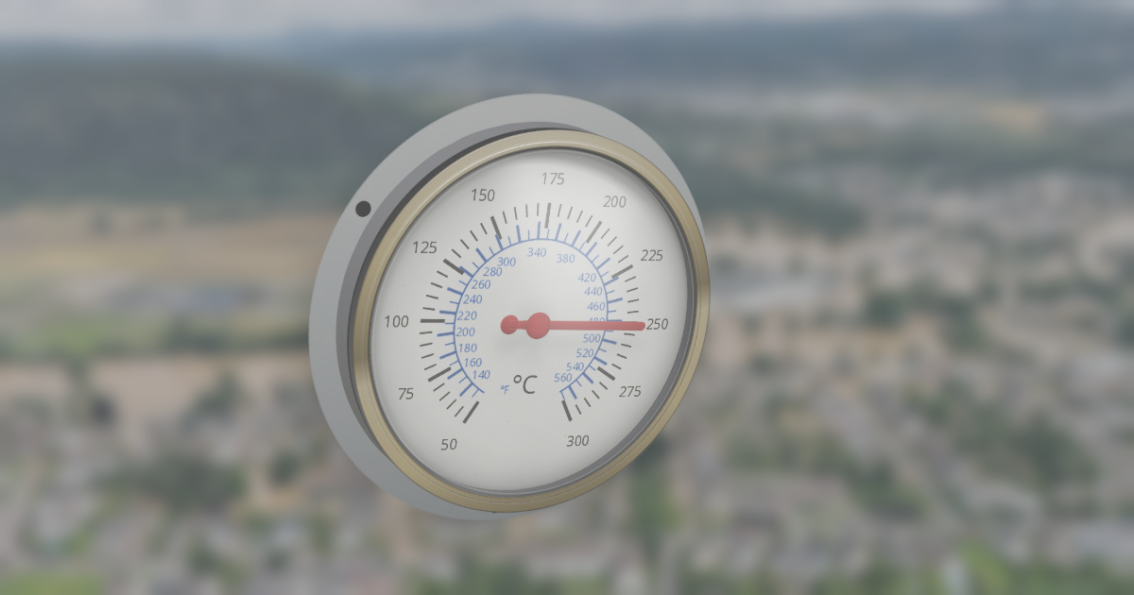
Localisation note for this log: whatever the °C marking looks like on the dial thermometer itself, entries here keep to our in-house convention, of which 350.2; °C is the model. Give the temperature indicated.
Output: 250; °C
